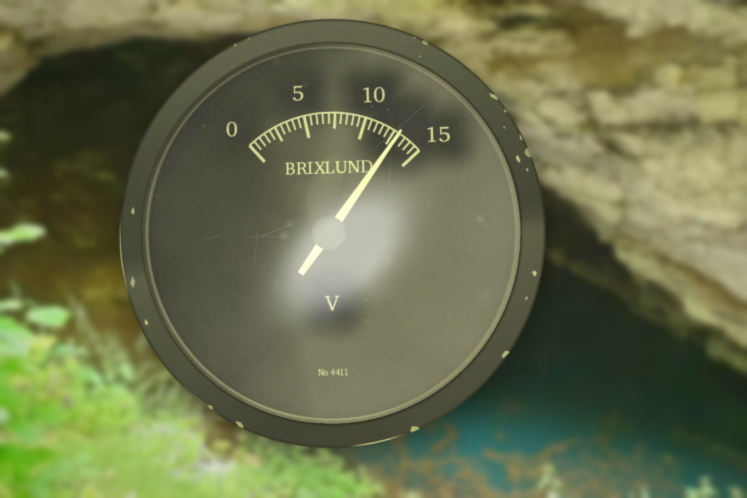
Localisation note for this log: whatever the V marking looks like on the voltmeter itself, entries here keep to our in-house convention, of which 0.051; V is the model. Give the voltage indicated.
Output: 13; V
